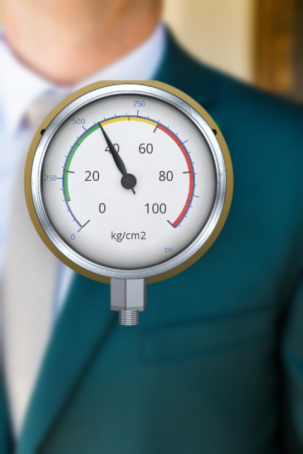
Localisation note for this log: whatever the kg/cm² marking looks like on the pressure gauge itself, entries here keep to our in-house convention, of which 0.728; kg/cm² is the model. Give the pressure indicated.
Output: 40; kg/cm²
